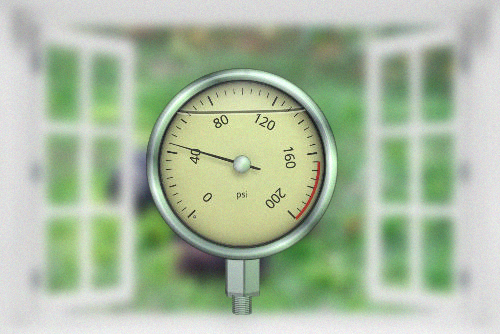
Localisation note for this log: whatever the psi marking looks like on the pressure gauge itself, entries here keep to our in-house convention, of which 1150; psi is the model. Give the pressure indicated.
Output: 45; psi
